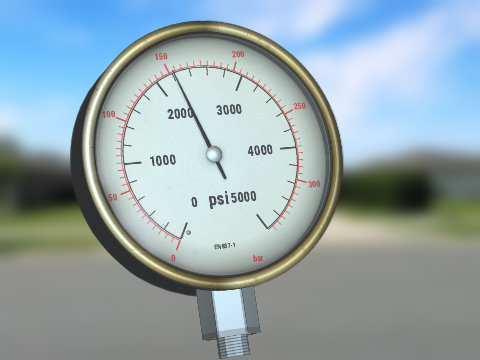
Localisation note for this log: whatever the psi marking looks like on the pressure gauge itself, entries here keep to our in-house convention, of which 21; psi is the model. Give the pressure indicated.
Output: 2200; psi
